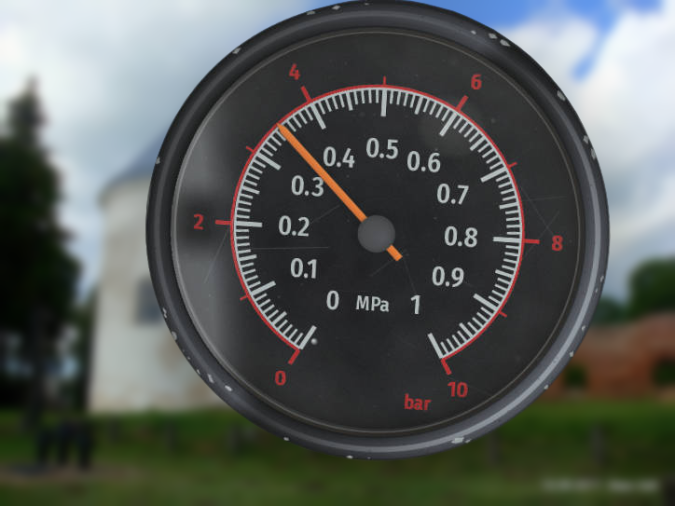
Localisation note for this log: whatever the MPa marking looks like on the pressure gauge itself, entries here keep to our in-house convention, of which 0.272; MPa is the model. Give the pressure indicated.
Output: 0.35; MPa
